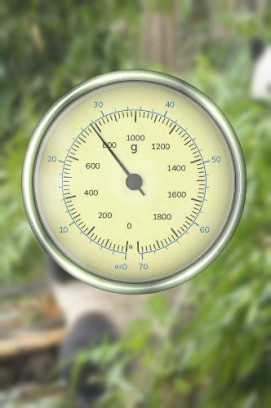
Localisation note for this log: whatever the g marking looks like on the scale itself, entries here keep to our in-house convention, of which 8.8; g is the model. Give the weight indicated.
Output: 780; g
